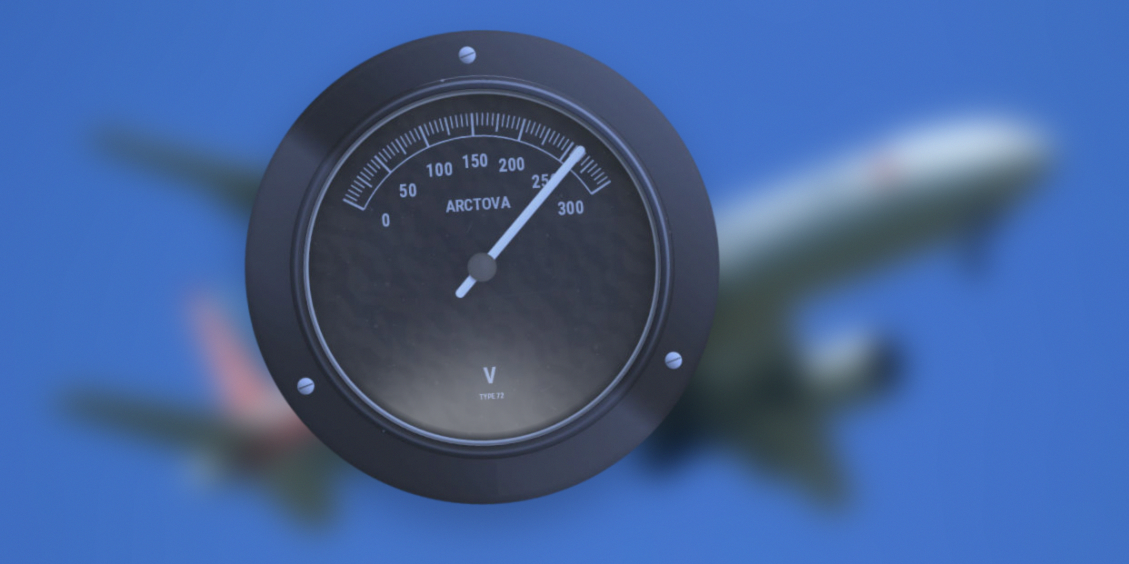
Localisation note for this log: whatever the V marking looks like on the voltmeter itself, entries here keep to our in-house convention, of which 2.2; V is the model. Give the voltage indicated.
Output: 260; V
